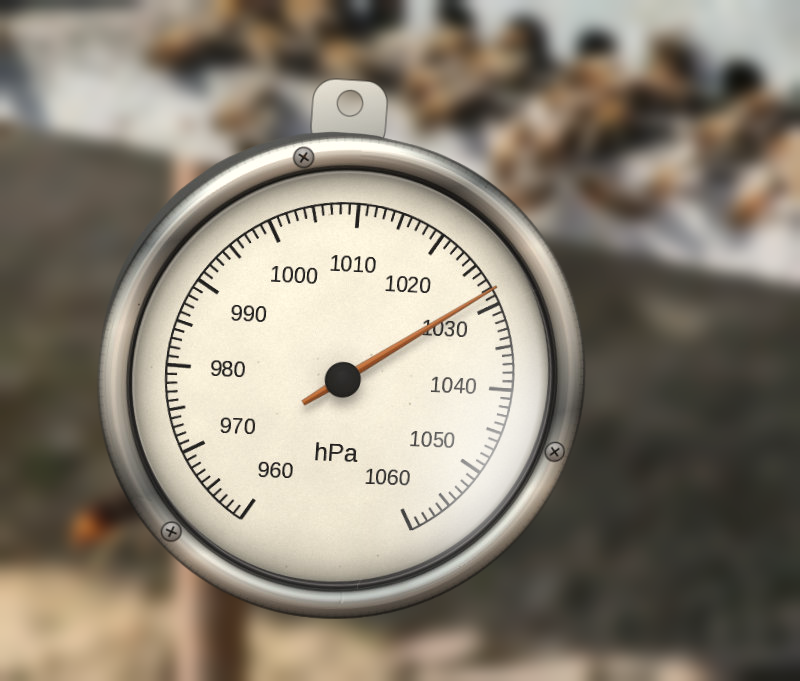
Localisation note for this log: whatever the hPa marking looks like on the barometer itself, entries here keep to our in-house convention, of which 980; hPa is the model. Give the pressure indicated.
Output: 1028; hPa
